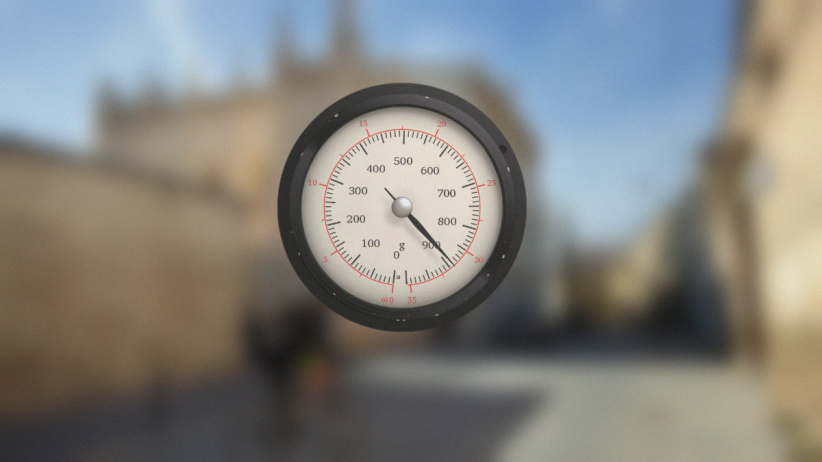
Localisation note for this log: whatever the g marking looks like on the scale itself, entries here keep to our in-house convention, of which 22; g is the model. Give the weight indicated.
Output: 890; g
